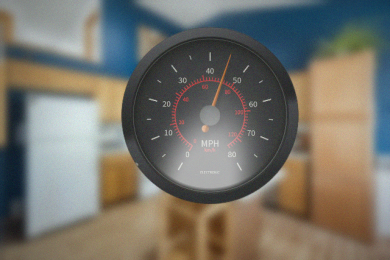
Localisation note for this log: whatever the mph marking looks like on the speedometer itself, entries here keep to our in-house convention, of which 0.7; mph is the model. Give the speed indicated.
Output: 45; mph
